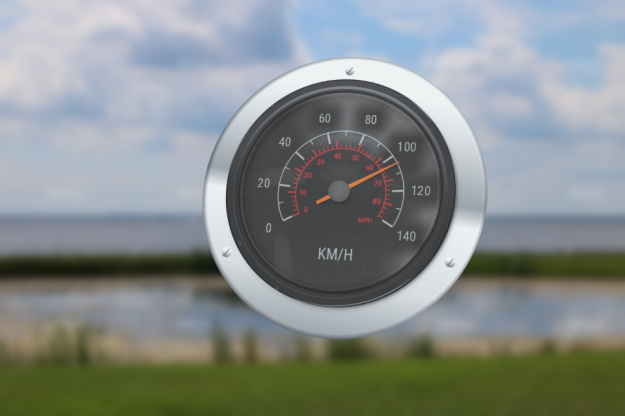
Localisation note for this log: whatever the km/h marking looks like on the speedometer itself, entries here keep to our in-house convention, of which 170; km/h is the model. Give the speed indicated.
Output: 105; km/h
